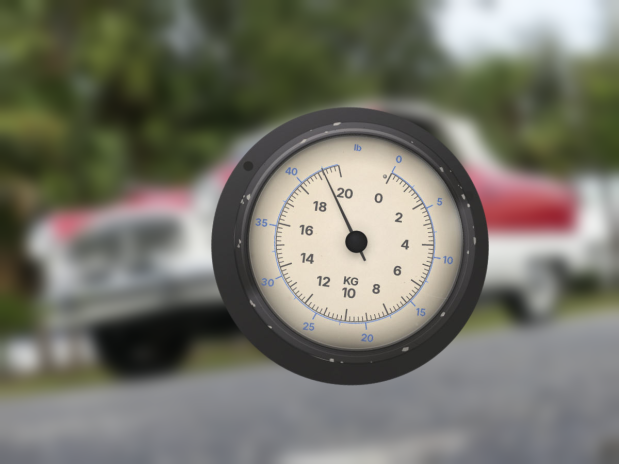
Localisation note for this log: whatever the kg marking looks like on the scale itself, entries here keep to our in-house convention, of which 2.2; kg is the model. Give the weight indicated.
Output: 19.2; kg
